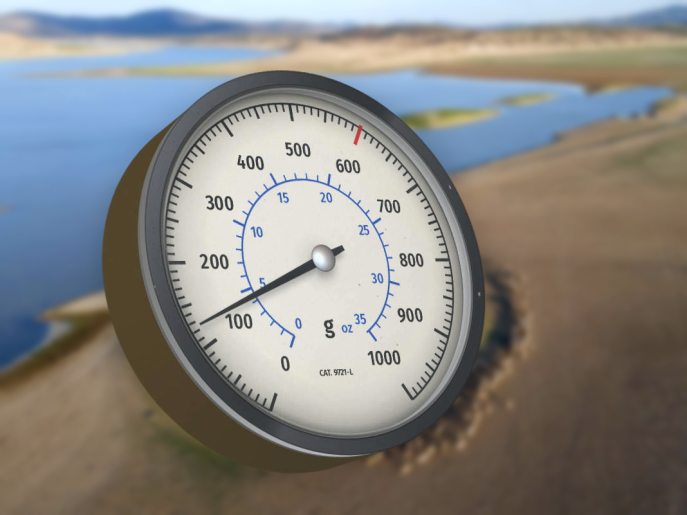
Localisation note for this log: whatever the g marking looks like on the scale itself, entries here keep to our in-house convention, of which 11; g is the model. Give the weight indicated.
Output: 125; g
